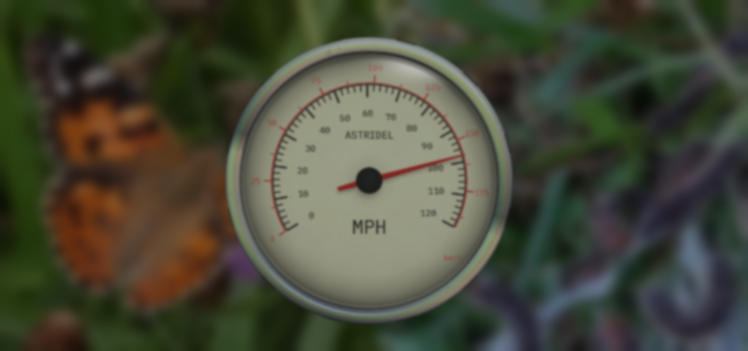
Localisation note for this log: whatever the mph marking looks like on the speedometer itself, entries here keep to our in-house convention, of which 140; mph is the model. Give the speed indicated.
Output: 98; mph
